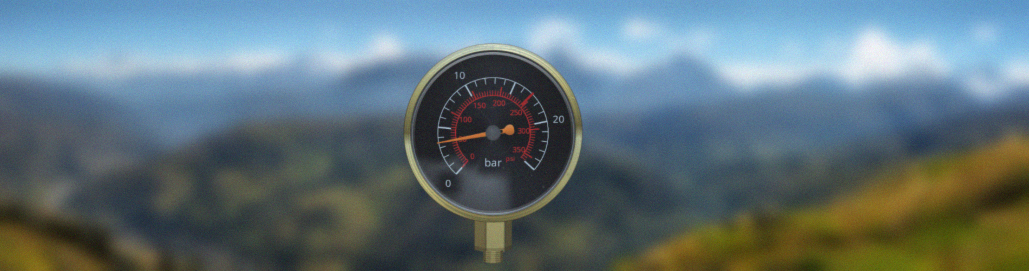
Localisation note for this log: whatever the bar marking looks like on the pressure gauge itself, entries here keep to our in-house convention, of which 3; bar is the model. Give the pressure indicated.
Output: 3.5; bar
